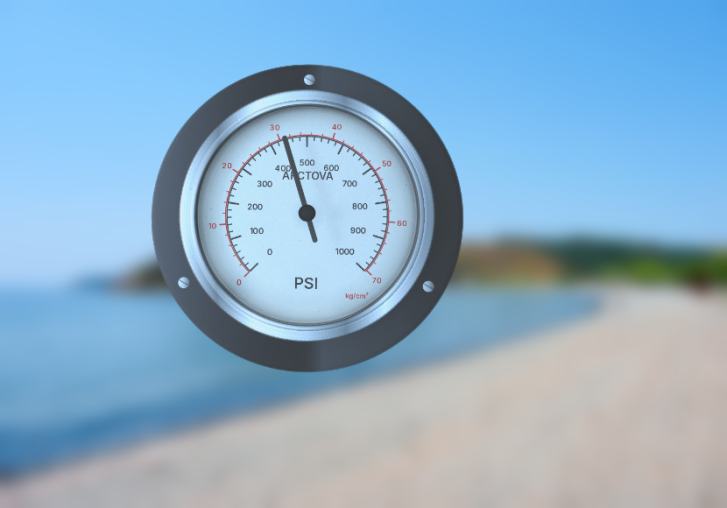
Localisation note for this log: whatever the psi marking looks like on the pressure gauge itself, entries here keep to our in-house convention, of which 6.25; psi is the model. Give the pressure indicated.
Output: 440; psi
